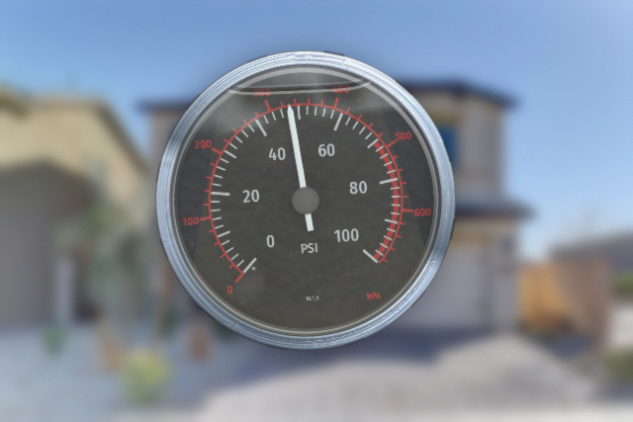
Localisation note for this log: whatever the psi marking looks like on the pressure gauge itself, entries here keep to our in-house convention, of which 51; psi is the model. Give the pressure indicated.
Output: 48; psi
